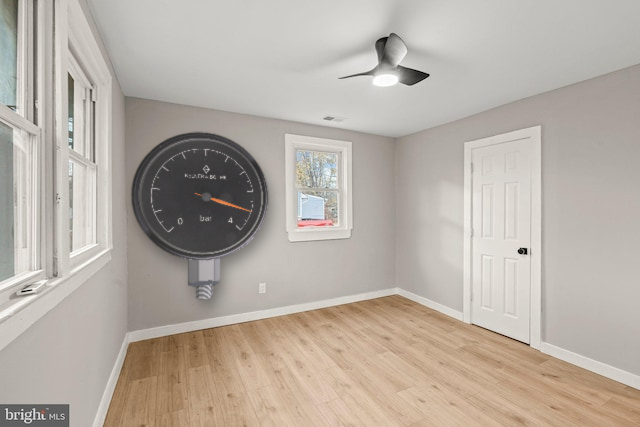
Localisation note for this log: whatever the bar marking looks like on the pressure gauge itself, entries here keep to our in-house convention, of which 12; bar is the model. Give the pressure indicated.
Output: 3.6; bar
